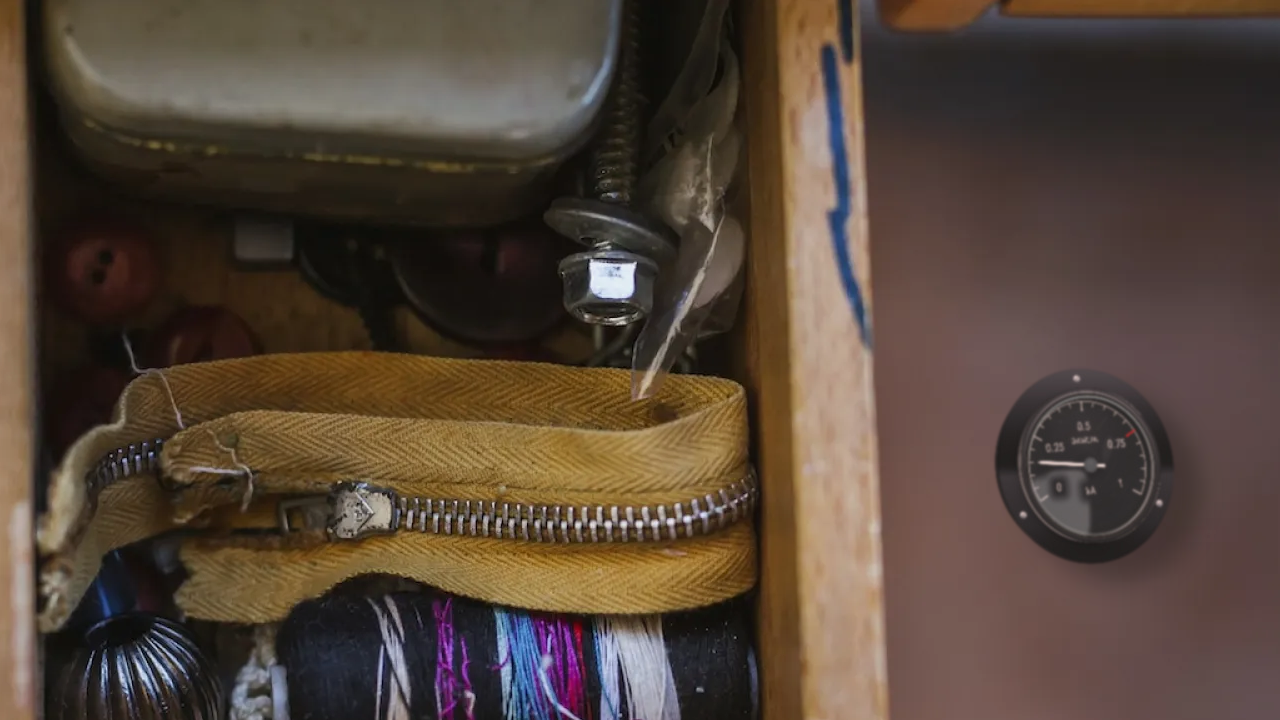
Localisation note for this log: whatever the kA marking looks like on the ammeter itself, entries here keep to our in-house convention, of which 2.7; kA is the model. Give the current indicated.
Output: 0.15; kA
